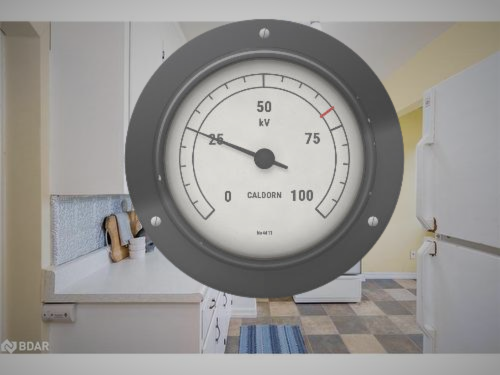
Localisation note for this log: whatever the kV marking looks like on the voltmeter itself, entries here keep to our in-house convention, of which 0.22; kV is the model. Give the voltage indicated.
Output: 25; kV
